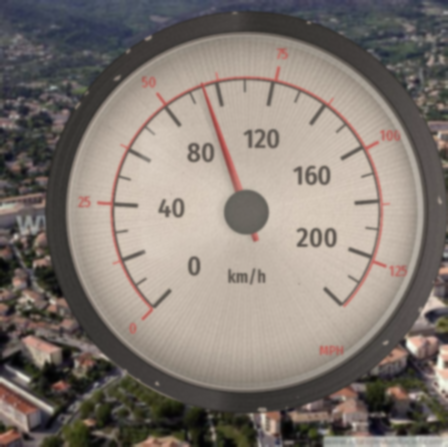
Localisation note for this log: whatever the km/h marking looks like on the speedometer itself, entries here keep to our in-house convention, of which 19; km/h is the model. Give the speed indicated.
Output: 95; km/h
